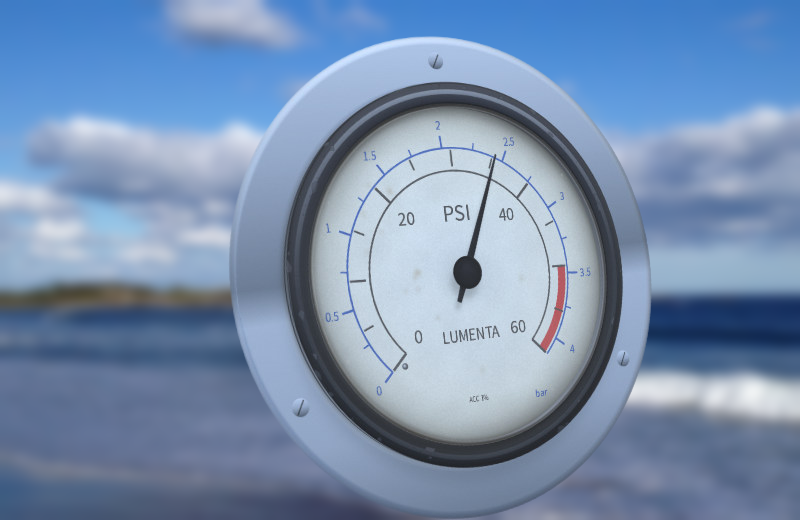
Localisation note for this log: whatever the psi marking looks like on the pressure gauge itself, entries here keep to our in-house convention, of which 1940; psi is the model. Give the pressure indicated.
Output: 35; psi
